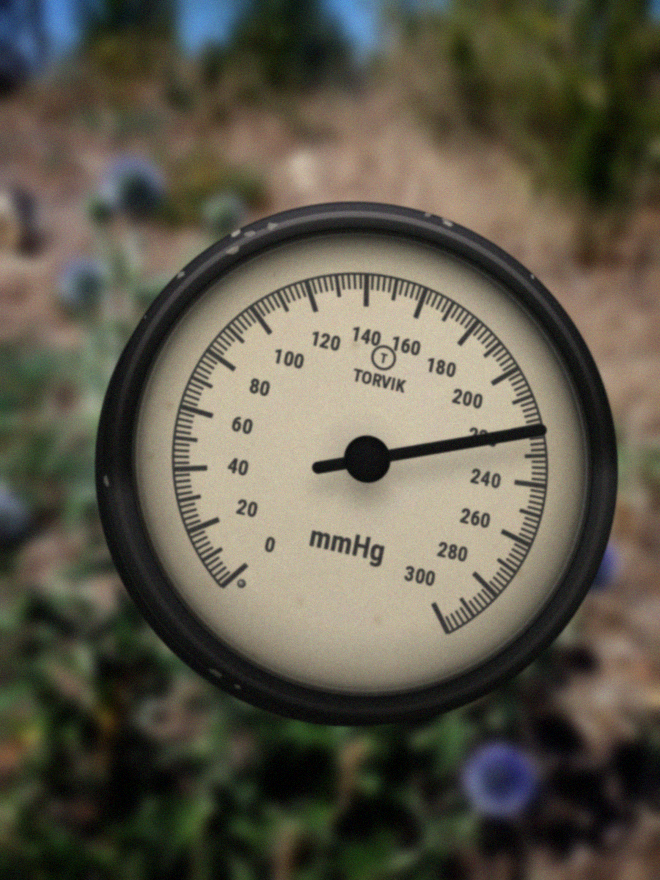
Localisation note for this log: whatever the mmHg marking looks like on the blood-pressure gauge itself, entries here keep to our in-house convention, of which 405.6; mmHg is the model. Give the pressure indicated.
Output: 222; mmHg
